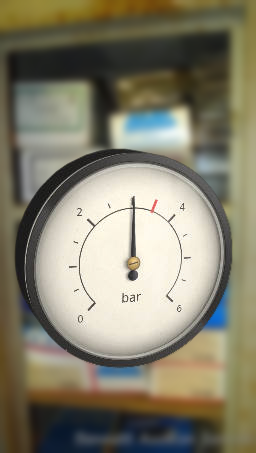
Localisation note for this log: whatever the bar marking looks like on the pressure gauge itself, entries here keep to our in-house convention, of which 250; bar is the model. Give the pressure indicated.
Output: 3; bar
